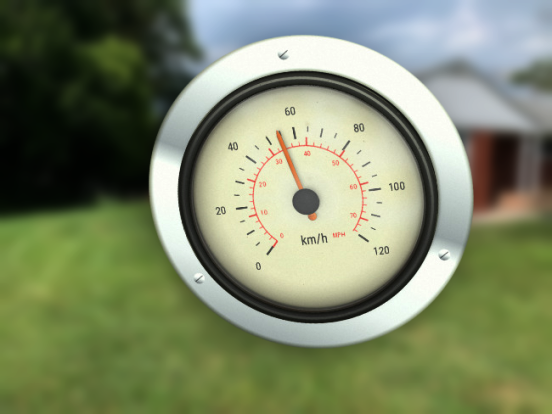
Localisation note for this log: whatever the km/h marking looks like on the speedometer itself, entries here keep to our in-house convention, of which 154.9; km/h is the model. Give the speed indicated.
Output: 55; km/h
